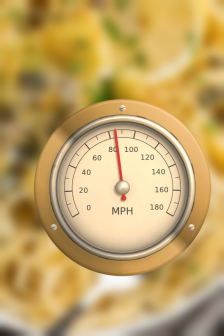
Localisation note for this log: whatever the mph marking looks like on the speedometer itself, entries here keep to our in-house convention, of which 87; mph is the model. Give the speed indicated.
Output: 85; mph
